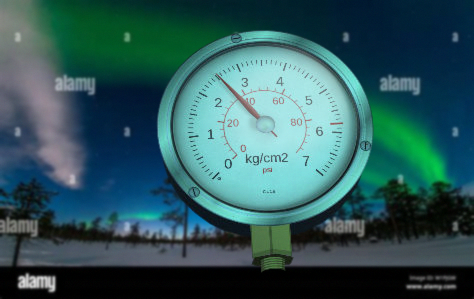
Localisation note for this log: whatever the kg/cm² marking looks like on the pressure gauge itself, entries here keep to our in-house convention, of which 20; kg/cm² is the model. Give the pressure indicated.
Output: 2.5; kg/cm²
